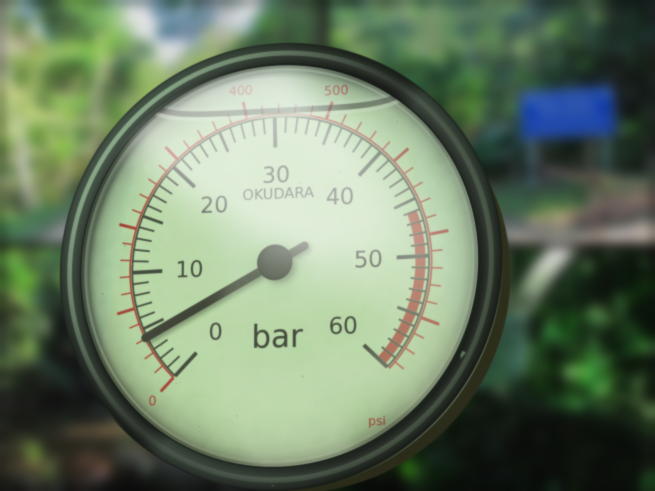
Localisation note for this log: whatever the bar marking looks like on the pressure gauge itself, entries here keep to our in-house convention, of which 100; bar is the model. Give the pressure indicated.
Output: 4; bar
